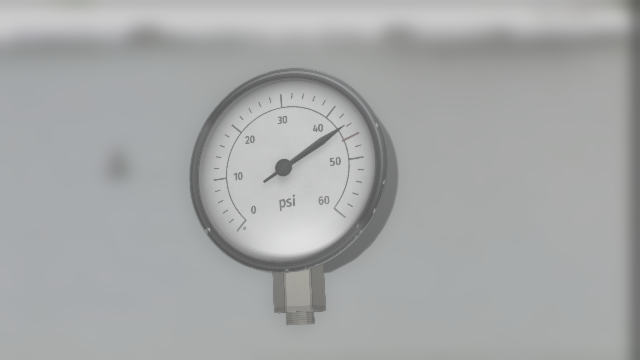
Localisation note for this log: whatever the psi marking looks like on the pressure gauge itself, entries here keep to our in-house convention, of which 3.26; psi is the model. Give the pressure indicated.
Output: 44; psi
